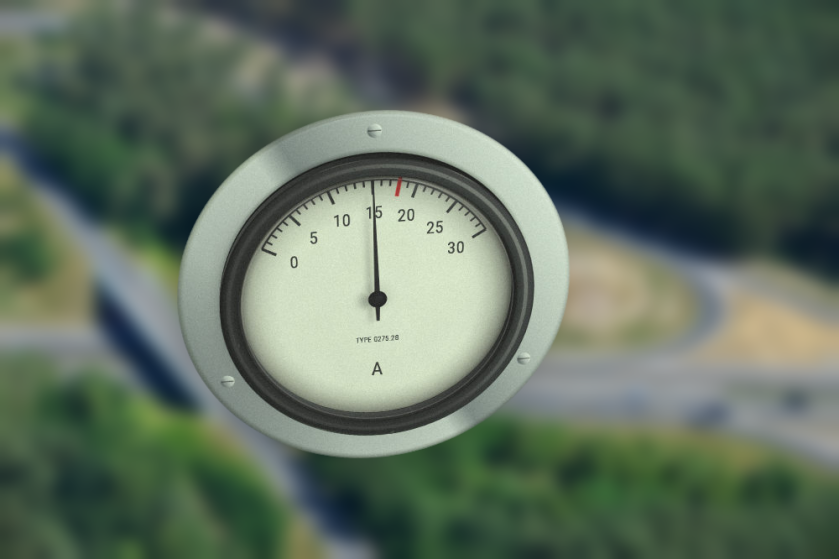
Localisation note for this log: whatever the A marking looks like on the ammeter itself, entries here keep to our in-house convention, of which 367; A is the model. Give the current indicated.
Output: 15; A
